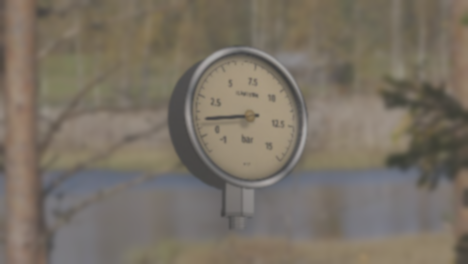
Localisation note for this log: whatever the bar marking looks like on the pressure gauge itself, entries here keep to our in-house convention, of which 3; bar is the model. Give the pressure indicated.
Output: 1; bar
